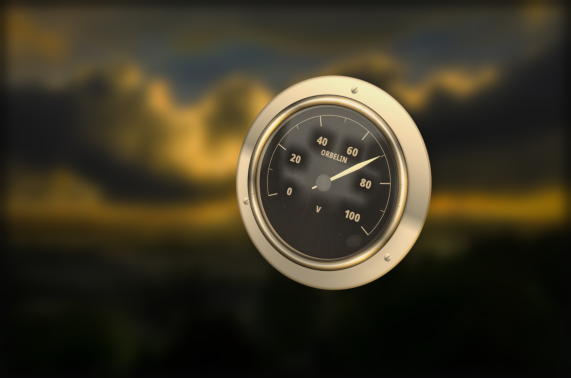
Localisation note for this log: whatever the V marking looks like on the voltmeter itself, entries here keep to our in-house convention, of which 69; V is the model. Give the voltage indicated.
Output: 70; V
